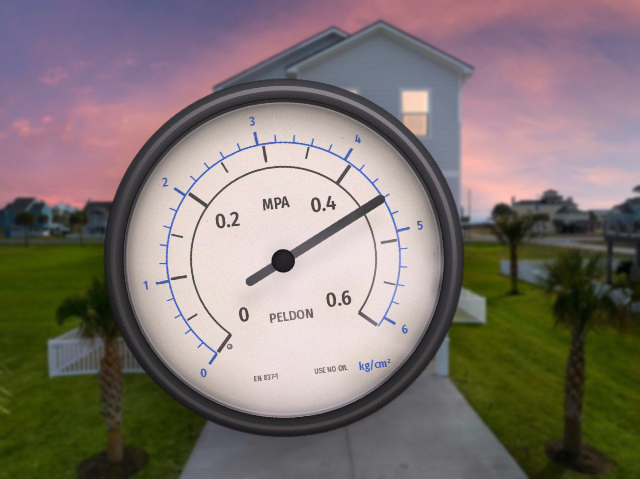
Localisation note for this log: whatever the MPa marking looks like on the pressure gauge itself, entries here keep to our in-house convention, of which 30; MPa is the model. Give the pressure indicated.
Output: 0.45; MPa
